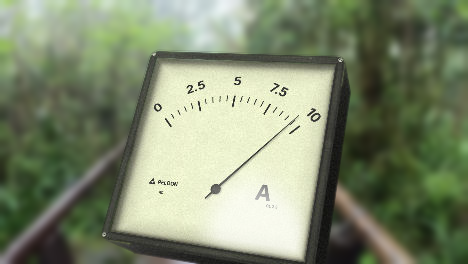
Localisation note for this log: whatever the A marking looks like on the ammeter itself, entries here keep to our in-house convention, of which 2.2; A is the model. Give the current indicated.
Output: 9.5; A
